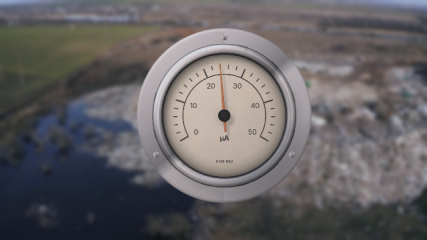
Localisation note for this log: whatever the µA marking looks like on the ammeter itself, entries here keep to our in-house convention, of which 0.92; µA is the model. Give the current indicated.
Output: 24; µA
